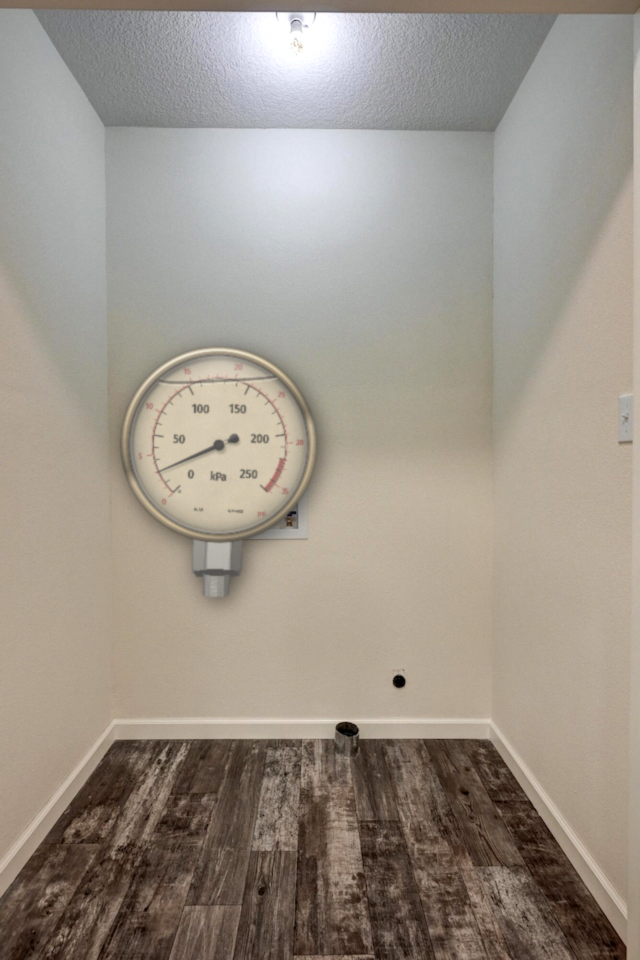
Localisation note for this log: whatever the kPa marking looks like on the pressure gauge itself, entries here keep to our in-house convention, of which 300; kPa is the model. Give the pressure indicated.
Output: 20; kPa
